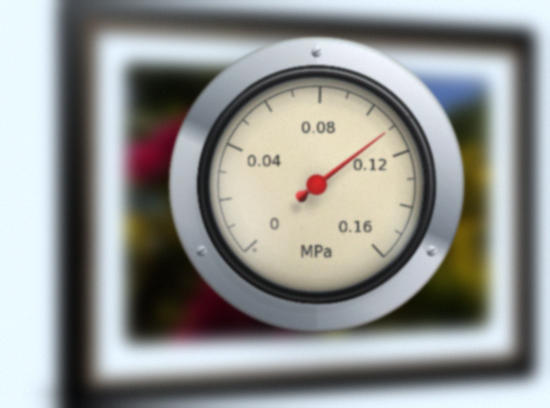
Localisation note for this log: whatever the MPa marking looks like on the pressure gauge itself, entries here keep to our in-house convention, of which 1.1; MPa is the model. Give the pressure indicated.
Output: 0.11; MPa
